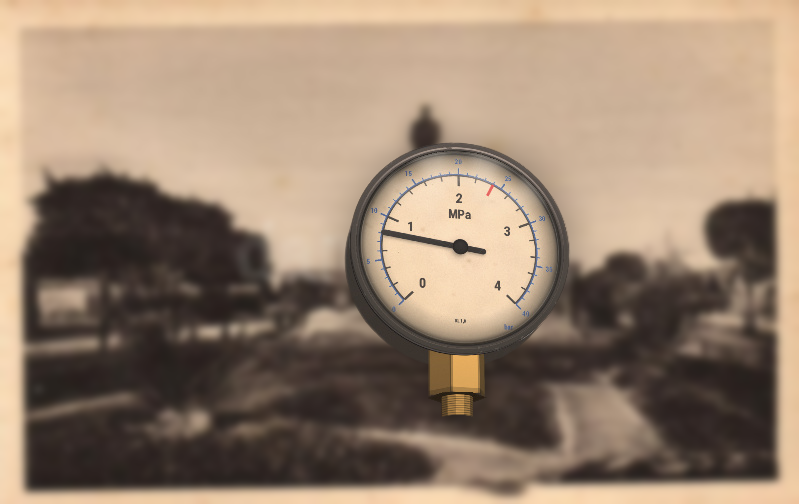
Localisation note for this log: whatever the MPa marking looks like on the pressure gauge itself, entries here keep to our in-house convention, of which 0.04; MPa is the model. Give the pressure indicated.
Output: 0.8; MPa
